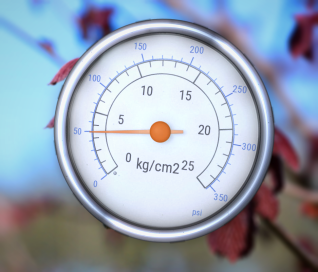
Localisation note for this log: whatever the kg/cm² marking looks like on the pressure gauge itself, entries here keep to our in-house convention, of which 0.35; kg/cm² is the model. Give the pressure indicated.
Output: 3.5; kg/cm²
